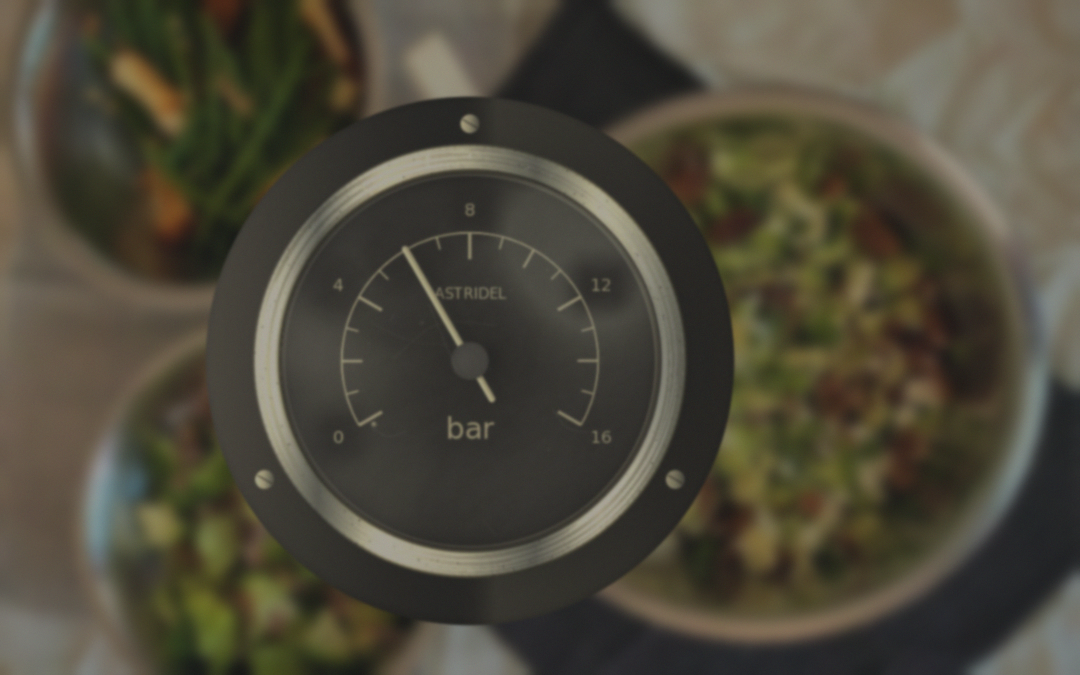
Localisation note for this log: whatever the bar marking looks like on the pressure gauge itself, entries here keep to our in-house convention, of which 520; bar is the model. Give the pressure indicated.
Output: 6; bar
